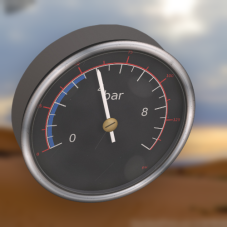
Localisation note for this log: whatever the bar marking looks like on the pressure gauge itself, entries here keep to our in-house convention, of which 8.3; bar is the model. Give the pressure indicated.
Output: 4; bar
